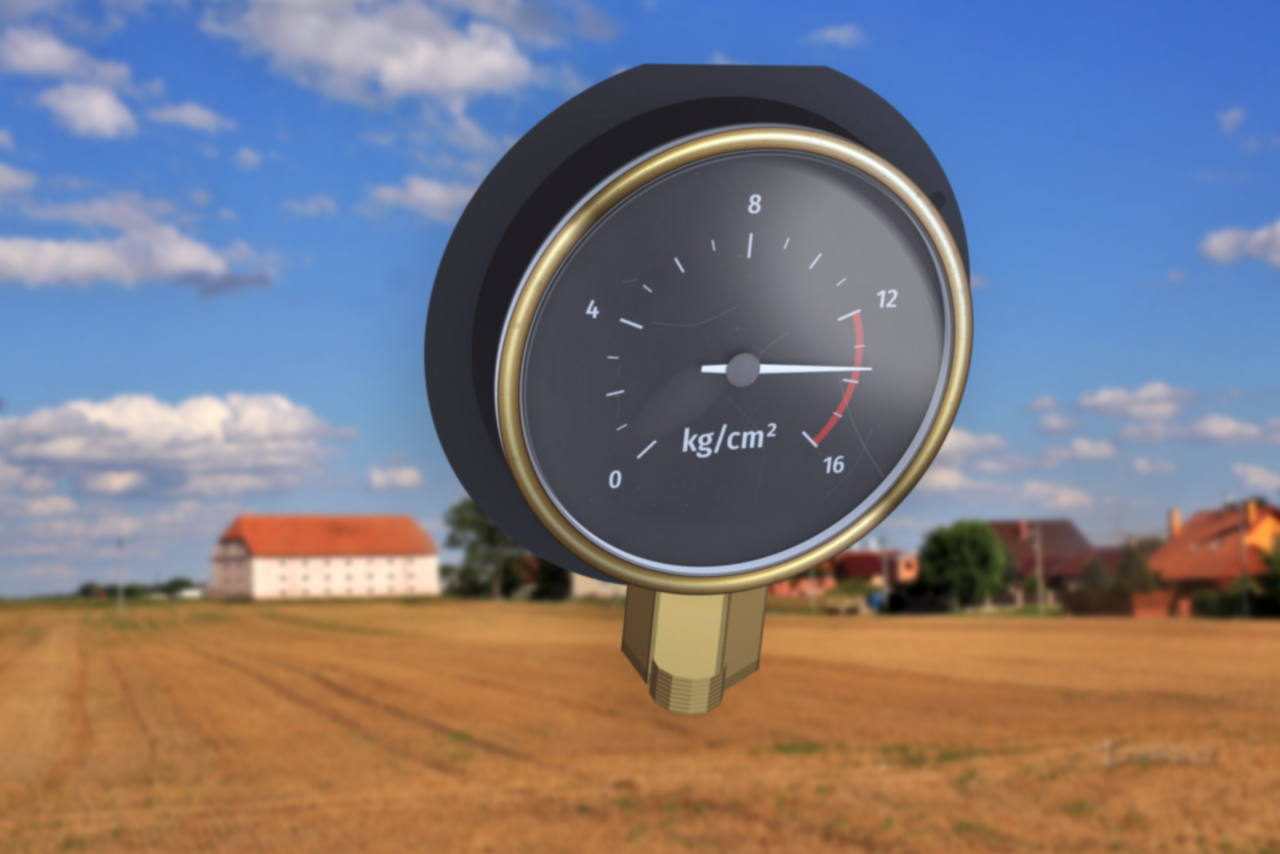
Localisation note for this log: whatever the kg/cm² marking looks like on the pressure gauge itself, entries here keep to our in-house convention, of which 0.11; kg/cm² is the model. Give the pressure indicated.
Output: 13.5; kg/cm²
